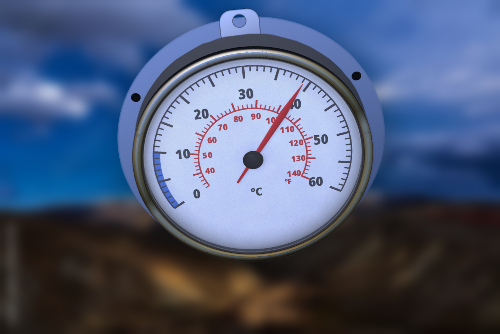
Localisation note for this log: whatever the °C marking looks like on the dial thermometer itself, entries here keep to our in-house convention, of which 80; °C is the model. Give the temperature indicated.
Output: 39; °C
